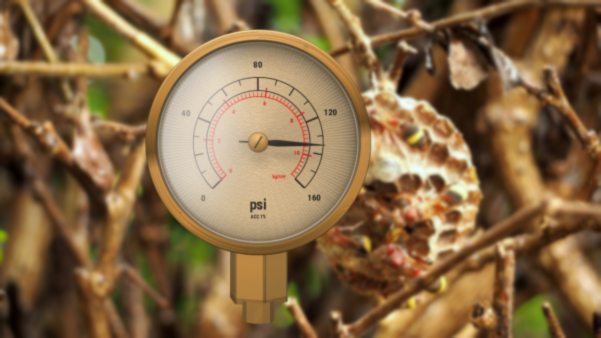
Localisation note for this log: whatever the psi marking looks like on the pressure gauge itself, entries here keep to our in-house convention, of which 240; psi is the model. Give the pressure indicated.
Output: 135; psi
